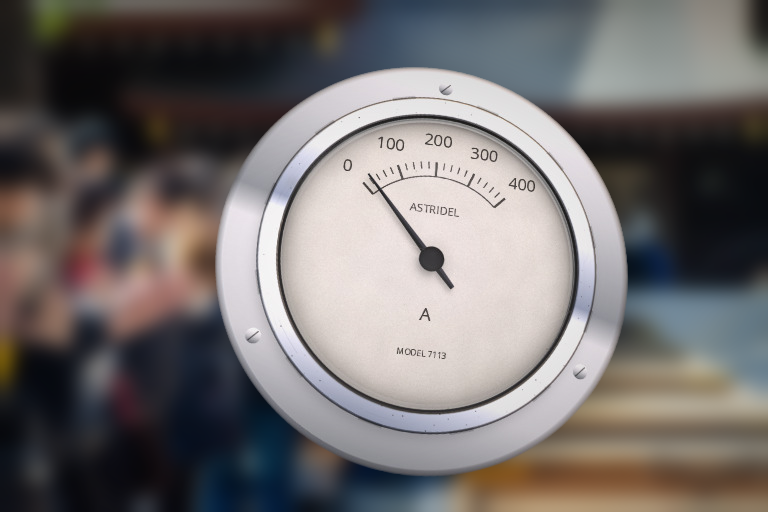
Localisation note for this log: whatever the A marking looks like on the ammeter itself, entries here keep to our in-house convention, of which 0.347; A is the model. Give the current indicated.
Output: 20; A
